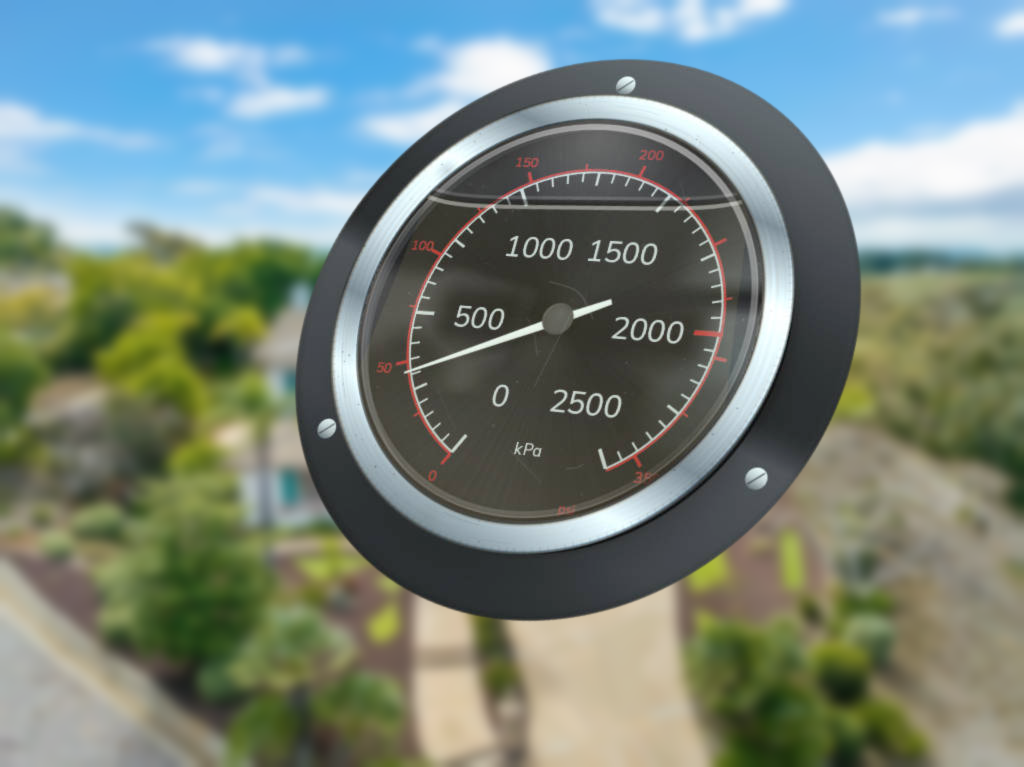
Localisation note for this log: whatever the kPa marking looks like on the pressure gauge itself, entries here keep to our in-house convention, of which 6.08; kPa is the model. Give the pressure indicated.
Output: 300; kPa
